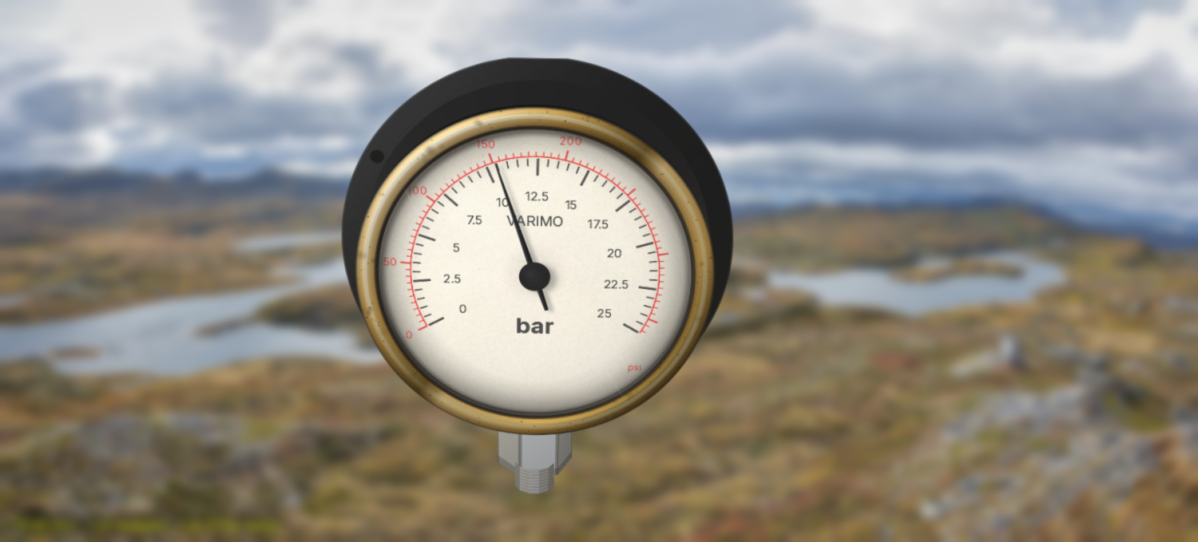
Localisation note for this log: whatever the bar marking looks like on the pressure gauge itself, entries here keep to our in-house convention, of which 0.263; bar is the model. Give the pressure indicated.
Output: 10.5; bar
